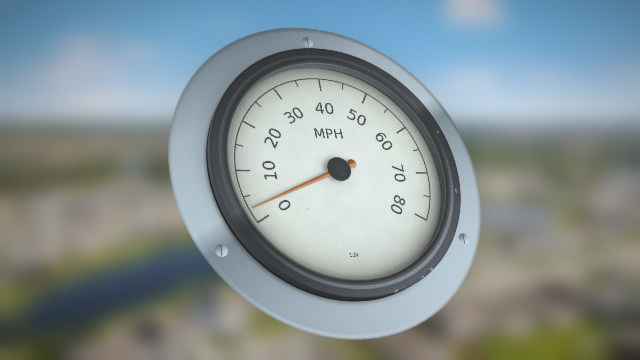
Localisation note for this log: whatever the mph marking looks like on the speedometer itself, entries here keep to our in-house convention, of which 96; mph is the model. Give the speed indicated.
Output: 2.5; mph
